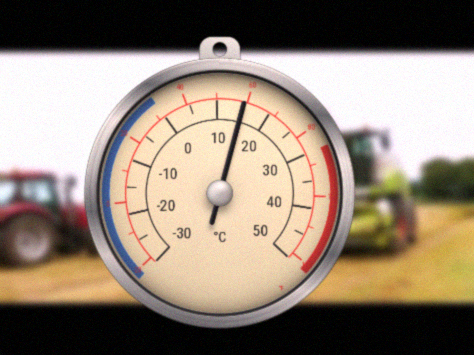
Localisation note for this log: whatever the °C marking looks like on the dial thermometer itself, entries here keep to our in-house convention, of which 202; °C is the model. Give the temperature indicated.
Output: 15; °C
